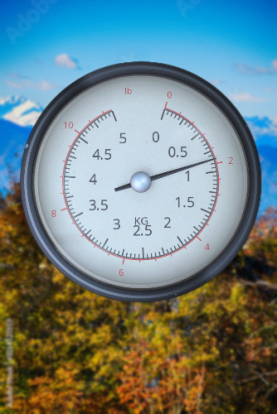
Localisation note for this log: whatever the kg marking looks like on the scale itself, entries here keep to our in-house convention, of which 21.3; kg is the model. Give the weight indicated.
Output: 0.85; kg
